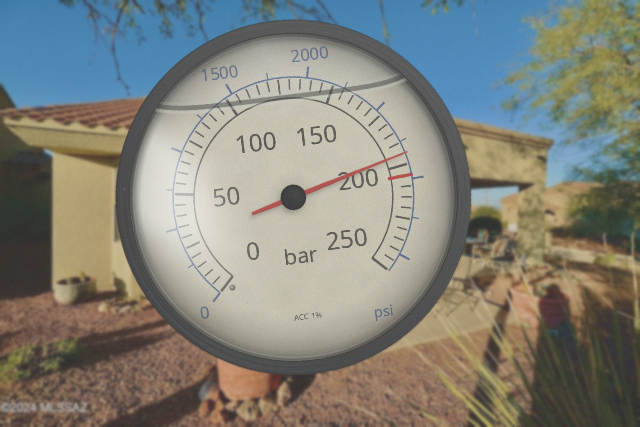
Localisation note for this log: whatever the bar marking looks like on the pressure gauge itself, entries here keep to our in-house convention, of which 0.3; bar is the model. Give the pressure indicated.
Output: 195; bar
